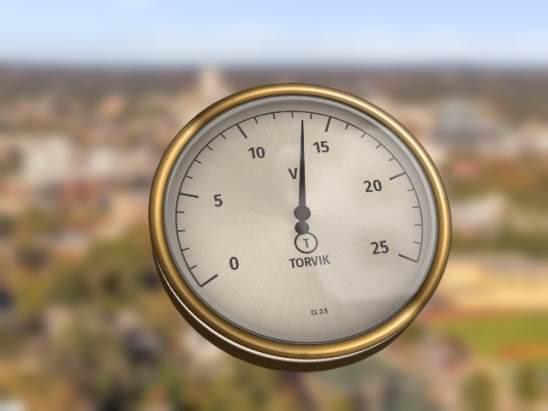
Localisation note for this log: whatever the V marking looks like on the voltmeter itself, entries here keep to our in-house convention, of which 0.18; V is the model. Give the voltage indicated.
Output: 13.5; V
